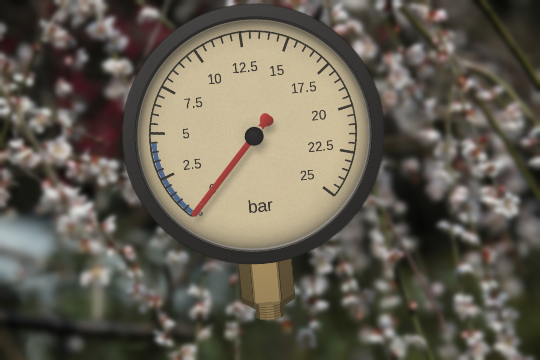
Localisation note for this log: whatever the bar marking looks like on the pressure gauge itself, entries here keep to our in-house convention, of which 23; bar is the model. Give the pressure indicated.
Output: 0; bar
